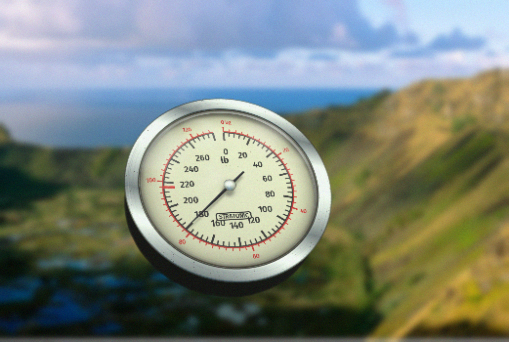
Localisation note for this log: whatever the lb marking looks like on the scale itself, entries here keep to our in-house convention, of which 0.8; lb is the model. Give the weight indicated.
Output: 180; lb
